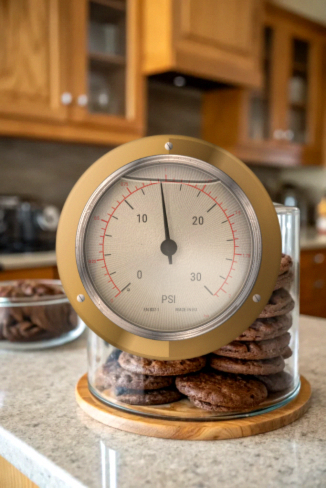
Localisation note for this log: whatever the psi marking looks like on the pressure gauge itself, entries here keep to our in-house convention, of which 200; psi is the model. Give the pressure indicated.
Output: 14; psi
